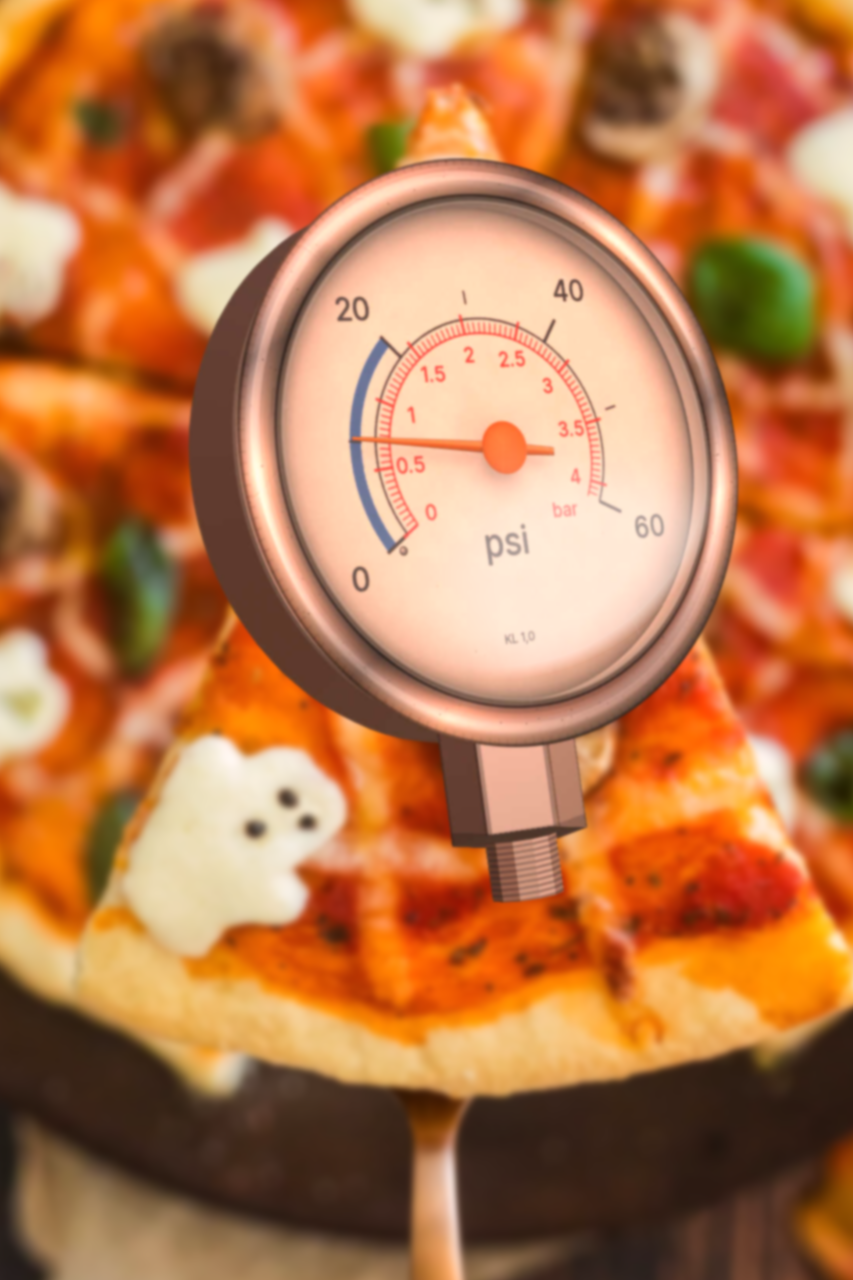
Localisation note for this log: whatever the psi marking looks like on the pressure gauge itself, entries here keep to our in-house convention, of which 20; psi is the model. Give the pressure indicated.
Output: 10; psi
